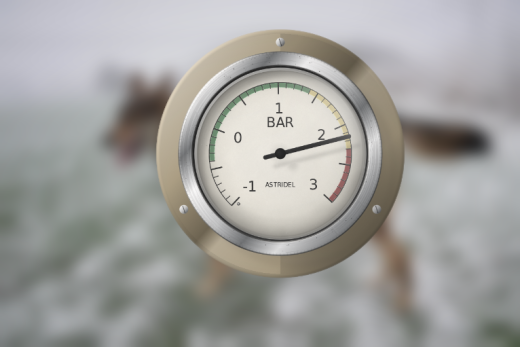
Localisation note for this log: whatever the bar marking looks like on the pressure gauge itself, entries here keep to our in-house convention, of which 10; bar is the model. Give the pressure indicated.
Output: 2.15; bar
